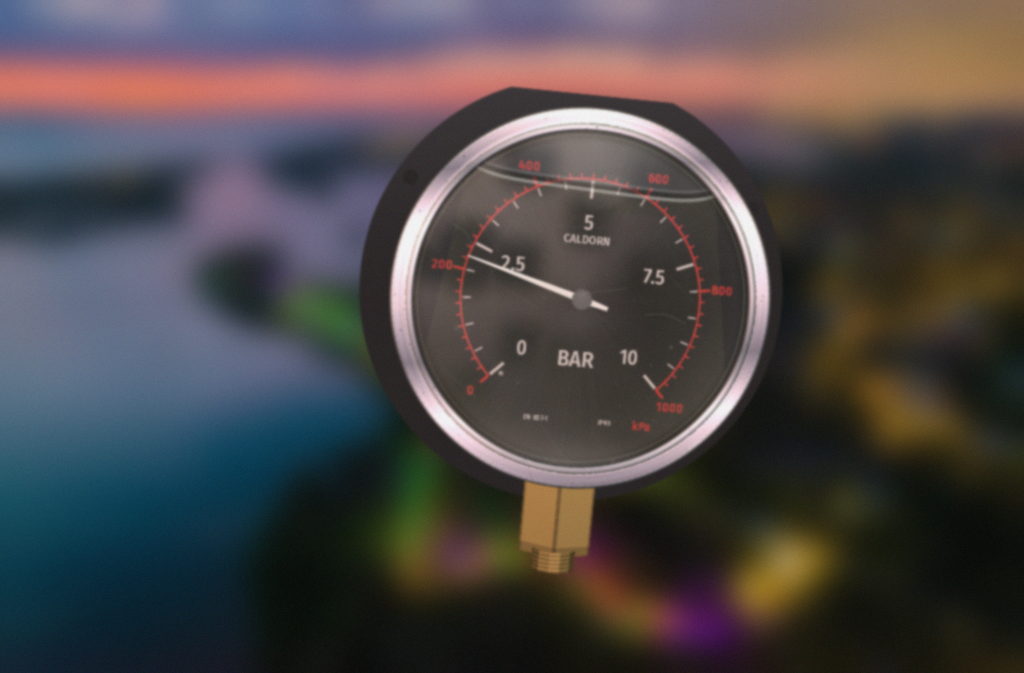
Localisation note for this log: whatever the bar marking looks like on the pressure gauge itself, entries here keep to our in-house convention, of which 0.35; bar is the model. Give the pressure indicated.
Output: 2.25; bar
